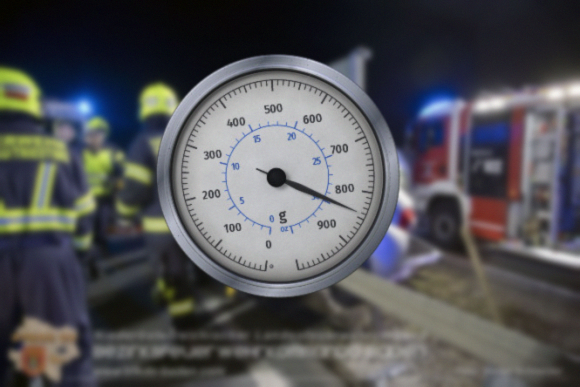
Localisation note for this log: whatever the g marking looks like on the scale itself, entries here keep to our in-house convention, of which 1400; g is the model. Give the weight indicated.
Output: 840; g
